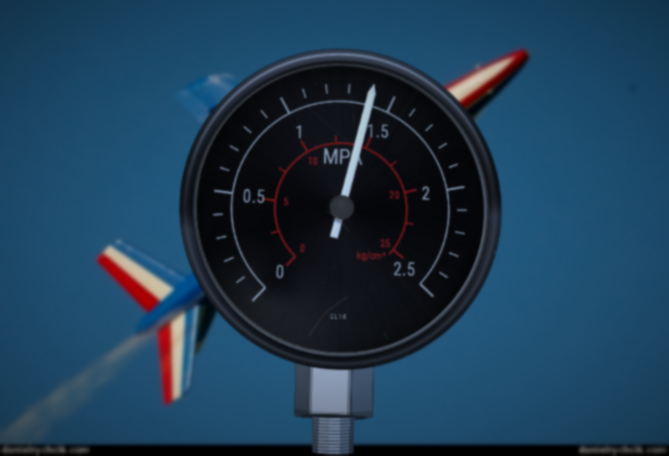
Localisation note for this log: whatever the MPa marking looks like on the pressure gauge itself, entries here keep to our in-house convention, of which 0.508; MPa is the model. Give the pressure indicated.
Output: 1.4; MPa
